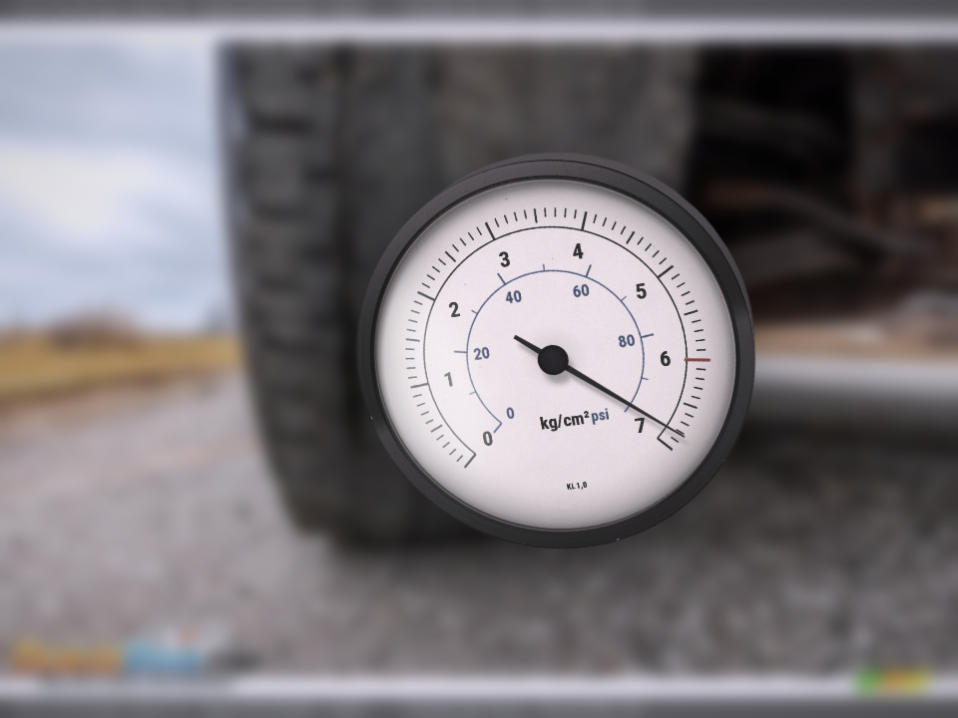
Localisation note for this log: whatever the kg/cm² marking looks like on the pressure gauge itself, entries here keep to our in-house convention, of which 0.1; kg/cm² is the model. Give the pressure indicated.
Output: 6.8; kg/cm²
